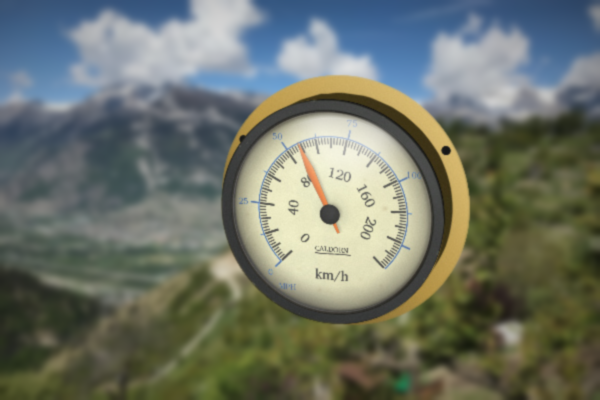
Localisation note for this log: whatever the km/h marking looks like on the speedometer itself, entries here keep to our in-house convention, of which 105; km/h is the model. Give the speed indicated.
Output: 90; km/h
